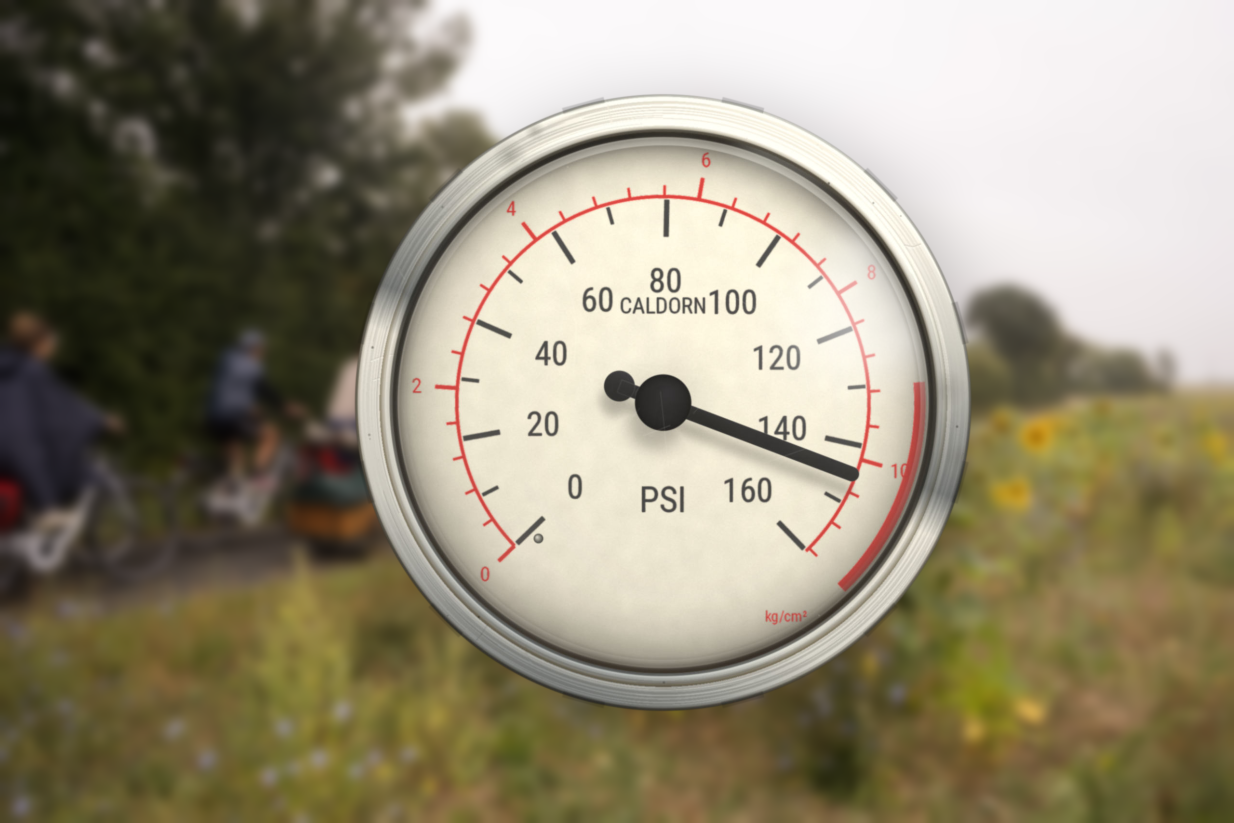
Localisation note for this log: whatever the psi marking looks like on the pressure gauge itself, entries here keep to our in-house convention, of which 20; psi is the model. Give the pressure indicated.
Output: 145; psi
